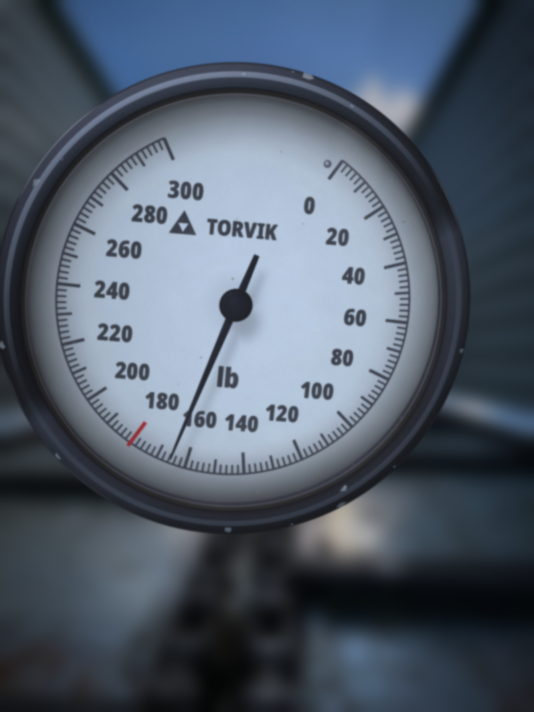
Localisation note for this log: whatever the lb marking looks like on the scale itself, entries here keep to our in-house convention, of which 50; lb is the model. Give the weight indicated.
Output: 166; lb
